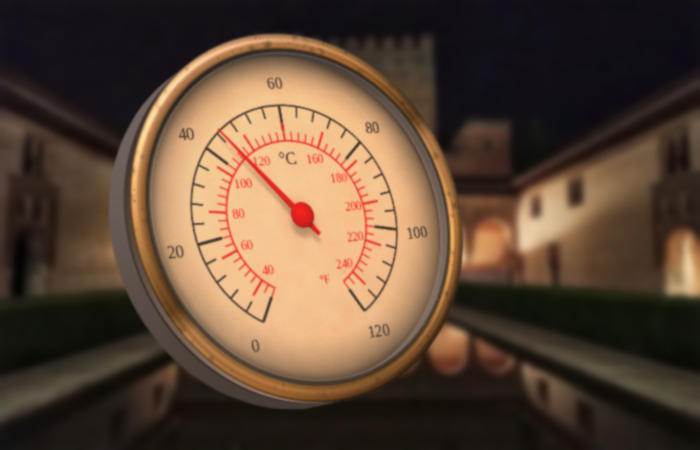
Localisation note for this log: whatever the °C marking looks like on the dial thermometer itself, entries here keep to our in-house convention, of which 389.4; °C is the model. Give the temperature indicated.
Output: 44; °C
